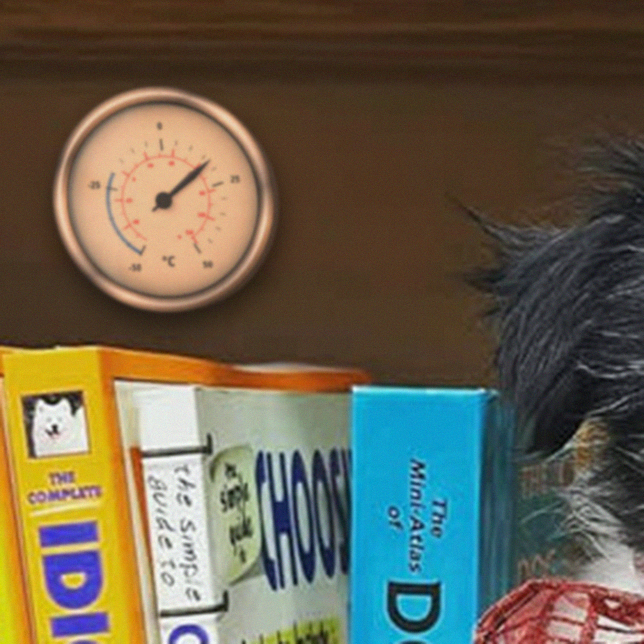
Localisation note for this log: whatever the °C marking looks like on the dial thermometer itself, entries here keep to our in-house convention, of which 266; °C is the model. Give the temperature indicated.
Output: 17.5; °C
